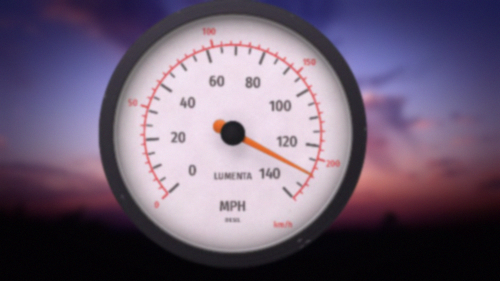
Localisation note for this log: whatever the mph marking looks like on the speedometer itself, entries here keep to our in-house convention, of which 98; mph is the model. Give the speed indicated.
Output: 130; mph
